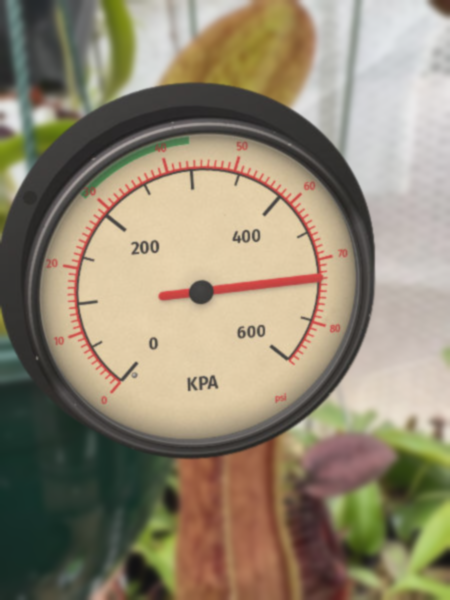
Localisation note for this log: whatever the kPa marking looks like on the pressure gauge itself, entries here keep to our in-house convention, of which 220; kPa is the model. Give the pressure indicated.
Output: 500; kPa
